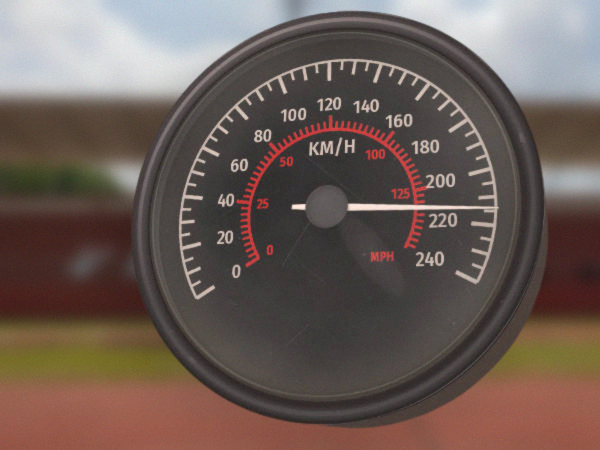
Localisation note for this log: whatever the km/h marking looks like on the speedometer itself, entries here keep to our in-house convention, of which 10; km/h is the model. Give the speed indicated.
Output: 215; km/h
